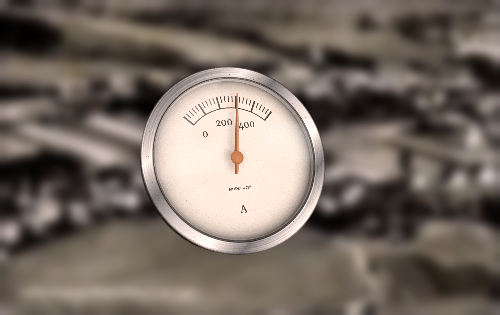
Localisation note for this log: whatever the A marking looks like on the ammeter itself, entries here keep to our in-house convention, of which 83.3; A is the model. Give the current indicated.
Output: 300; A
